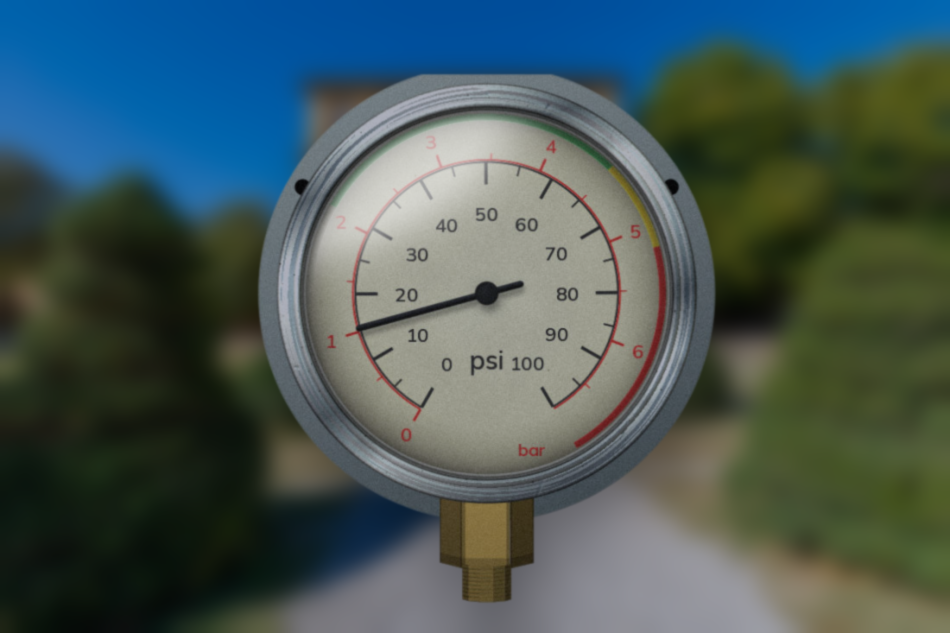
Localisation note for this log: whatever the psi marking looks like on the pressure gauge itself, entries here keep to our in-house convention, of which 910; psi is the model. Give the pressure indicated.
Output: 15; psi
